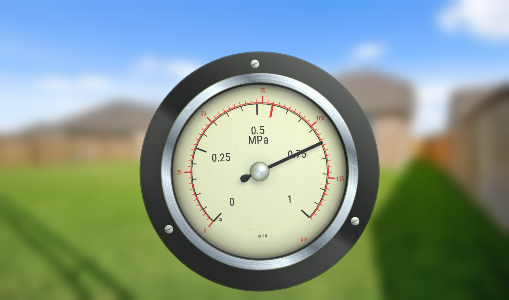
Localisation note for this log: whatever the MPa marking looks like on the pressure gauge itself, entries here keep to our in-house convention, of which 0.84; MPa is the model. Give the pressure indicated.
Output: 0.75; MPa
